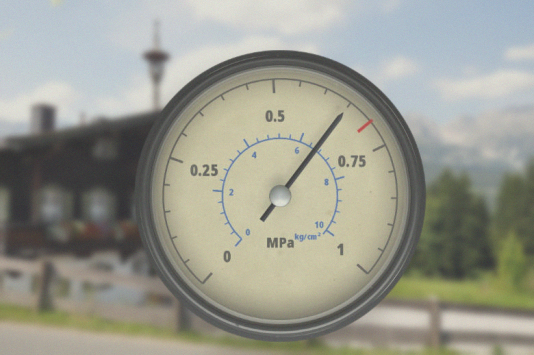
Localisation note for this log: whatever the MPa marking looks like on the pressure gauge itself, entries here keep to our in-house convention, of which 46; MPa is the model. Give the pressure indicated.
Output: 0.65; MPa
